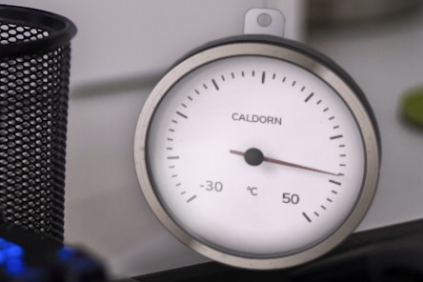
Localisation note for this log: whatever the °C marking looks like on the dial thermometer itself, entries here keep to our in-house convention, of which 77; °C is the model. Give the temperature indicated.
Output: 38; °C
